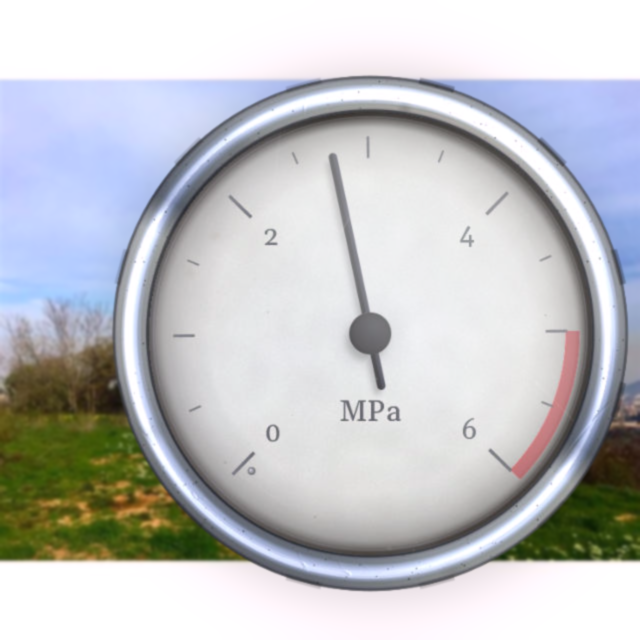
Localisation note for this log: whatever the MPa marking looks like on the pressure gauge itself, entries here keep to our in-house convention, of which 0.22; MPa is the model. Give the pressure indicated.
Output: 2.75; MPa
